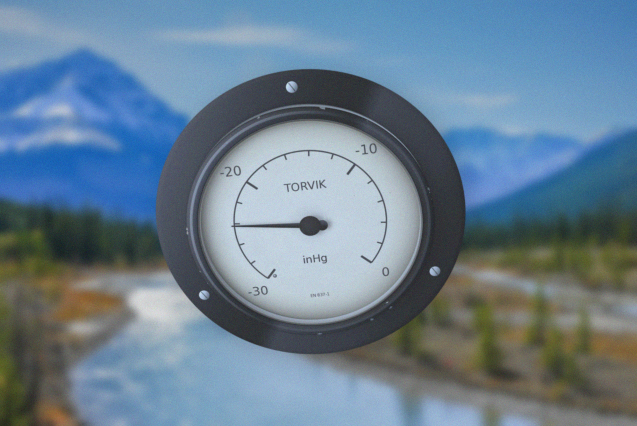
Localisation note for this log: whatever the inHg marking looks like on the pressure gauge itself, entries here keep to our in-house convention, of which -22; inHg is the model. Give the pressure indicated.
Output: -24; inHg
